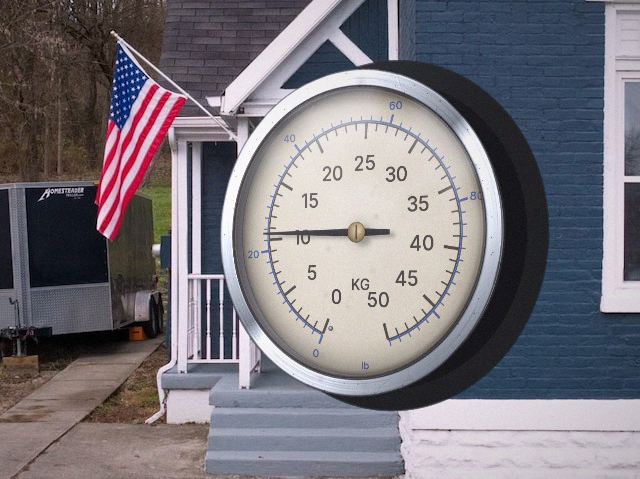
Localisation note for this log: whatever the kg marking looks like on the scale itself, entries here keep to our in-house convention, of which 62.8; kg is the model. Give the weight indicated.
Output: 10.5; kg
